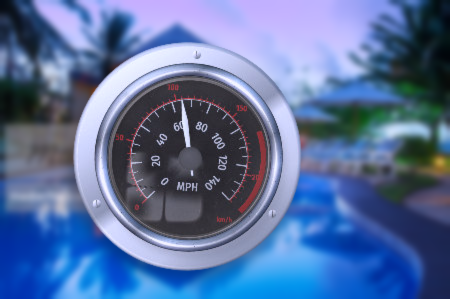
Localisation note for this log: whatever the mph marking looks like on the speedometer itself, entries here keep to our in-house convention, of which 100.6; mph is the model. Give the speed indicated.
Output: 65; mph
